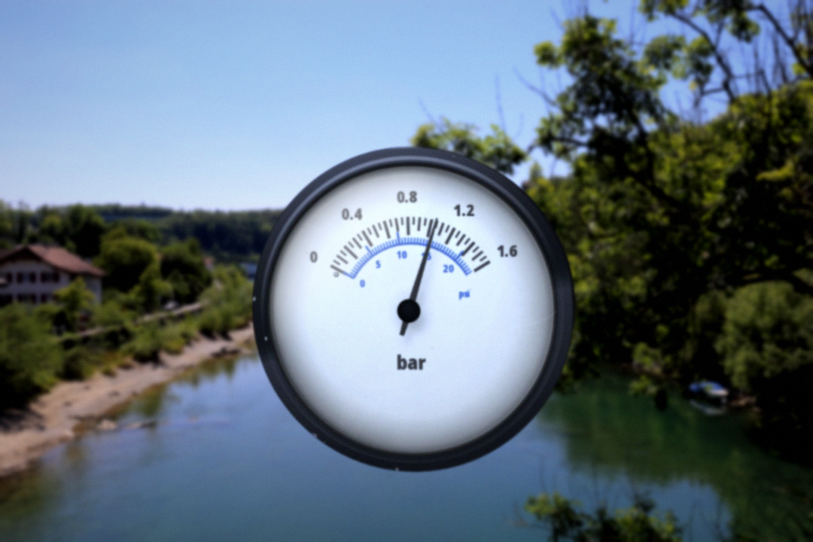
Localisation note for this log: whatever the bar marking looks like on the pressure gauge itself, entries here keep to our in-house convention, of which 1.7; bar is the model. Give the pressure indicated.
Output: 1.05; bar
